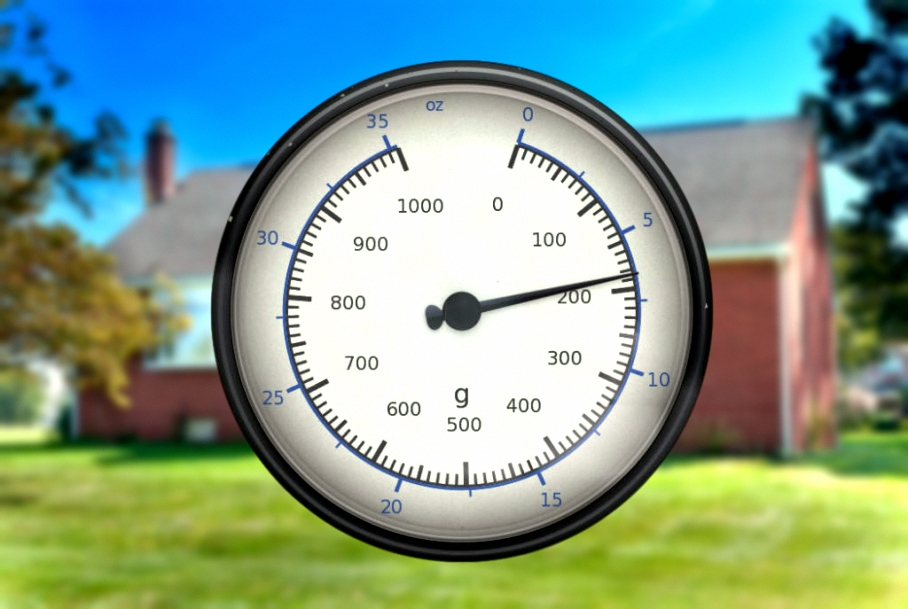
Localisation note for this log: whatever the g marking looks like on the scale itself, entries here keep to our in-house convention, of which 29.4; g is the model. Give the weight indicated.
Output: 185; g
